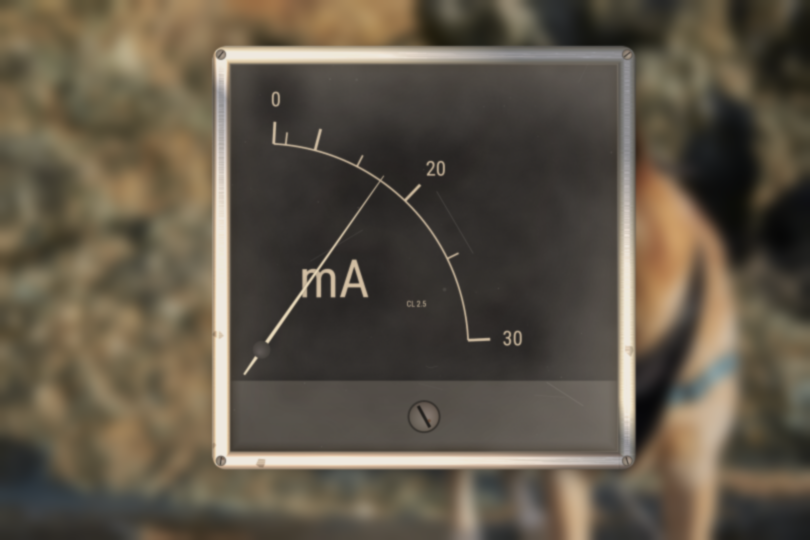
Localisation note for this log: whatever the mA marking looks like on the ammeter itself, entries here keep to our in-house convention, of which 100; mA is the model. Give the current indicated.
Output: 17.5; mA
